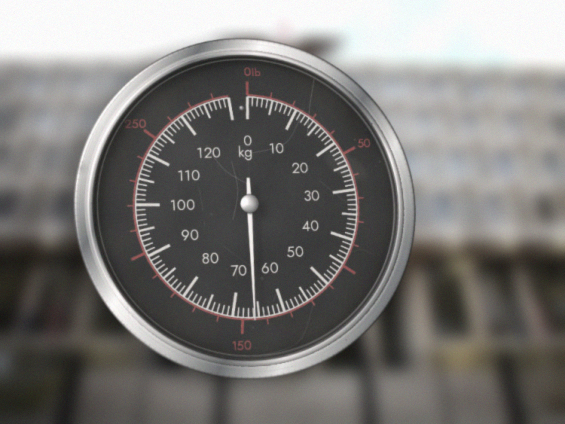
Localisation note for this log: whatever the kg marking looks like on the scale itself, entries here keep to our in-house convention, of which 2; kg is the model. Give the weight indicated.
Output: 66; kg
